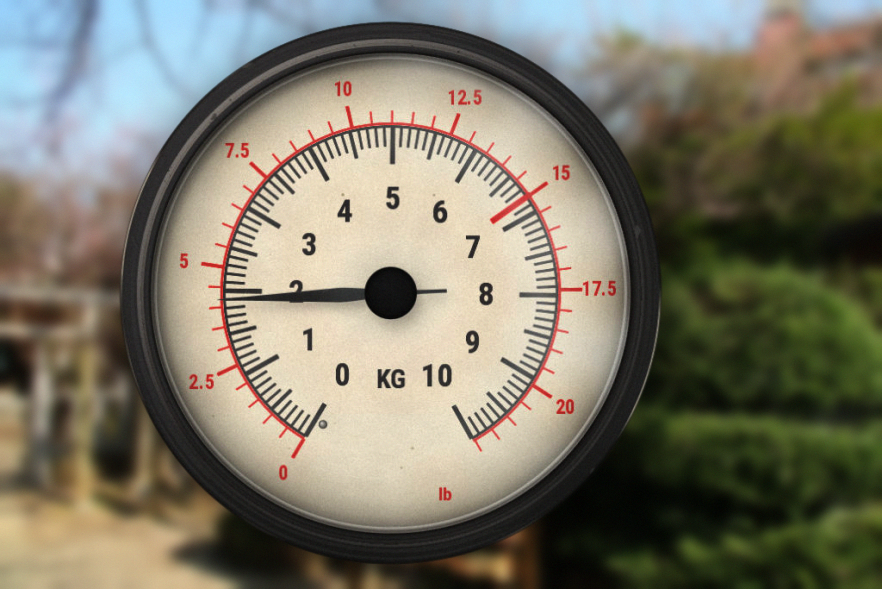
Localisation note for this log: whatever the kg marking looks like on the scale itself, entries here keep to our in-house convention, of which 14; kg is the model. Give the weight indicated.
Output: 1.9; kg
